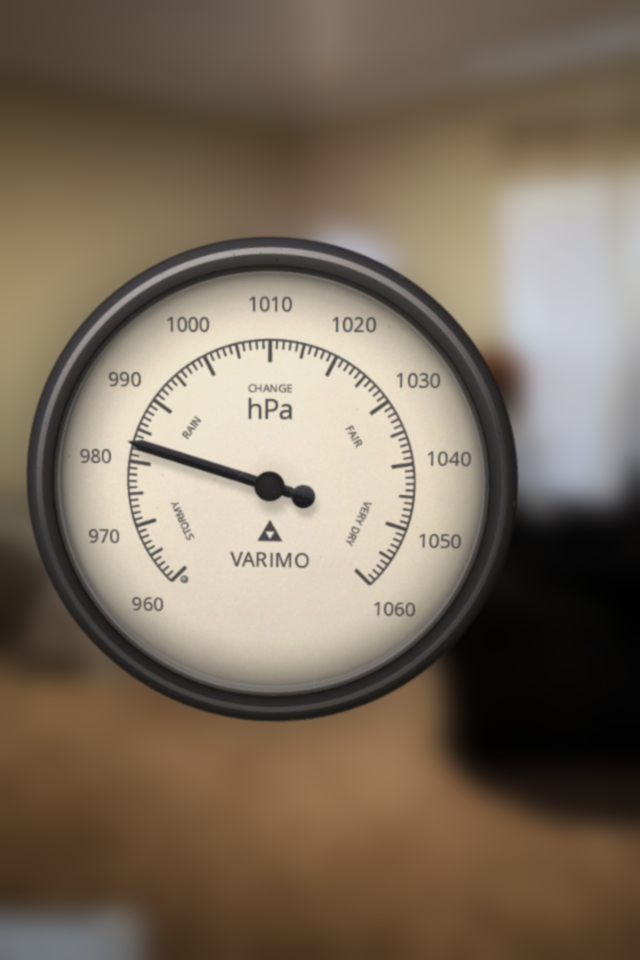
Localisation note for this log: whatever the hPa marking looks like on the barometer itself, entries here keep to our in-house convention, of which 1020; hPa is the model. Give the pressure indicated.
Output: 983; hPa
